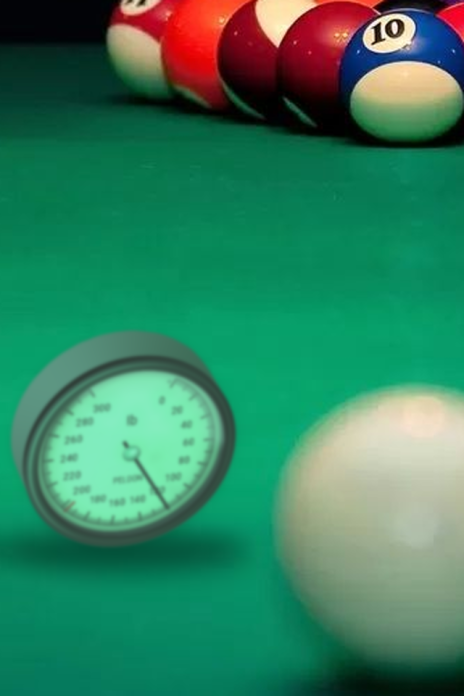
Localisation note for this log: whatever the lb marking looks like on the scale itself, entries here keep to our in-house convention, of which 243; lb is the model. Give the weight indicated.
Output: 120; lb
